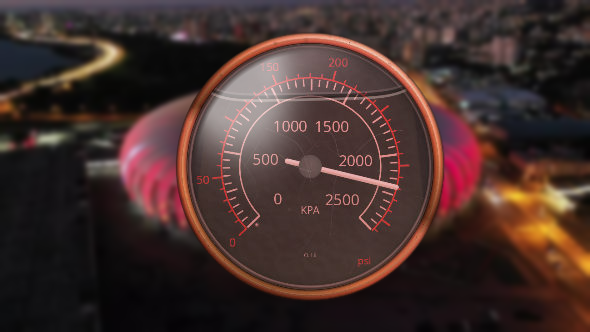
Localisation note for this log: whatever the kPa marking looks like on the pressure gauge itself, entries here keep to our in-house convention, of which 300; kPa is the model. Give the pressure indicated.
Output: 2200; kPa
